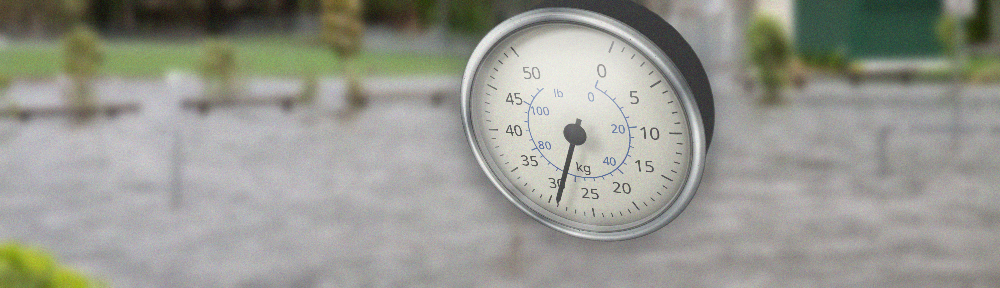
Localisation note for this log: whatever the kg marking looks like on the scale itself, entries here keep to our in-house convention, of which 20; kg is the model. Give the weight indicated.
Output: 29; kg
